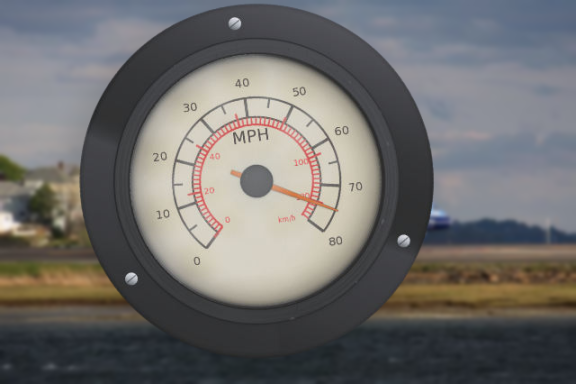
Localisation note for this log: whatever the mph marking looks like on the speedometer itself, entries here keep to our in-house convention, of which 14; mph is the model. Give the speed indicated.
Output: 75; mph
